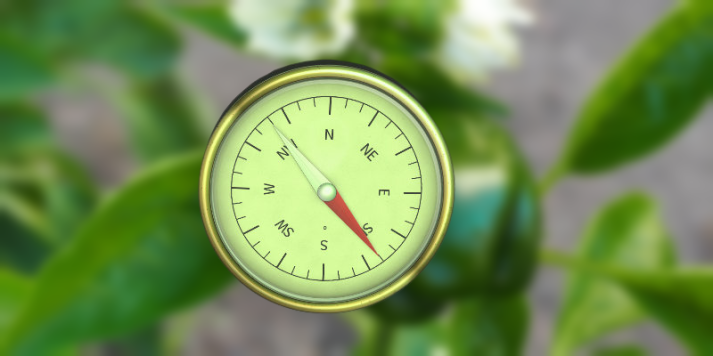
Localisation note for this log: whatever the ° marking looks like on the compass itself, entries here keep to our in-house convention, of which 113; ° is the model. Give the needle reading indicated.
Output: 140; °
